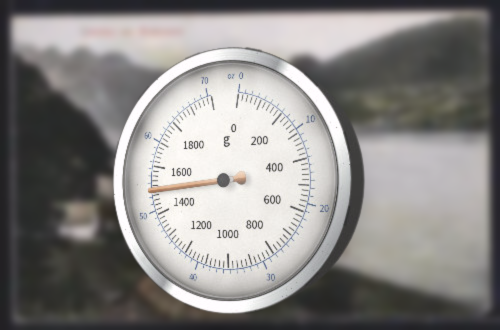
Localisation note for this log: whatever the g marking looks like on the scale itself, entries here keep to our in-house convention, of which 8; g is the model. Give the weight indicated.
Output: 1500; g
